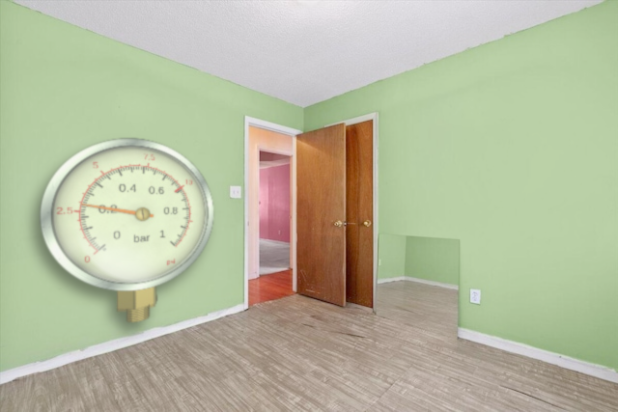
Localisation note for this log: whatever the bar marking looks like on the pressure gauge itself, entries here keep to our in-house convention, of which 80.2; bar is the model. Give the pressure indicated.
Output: 0.2; bar
